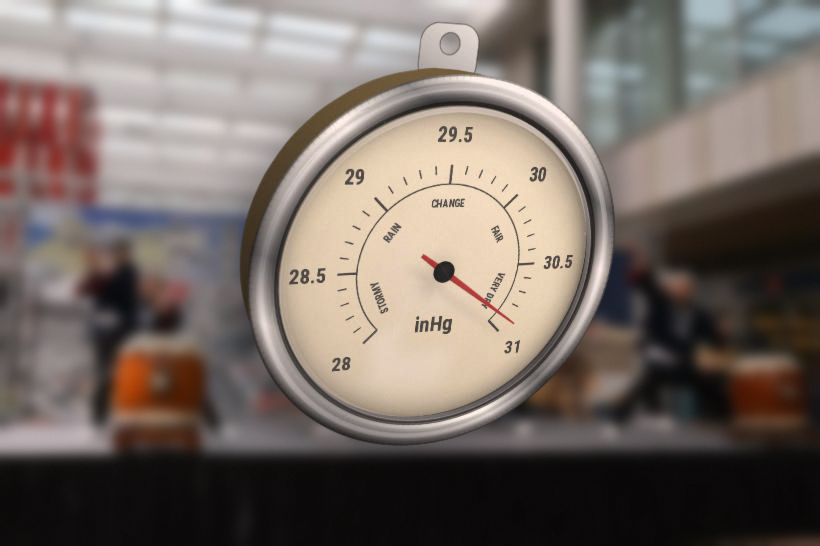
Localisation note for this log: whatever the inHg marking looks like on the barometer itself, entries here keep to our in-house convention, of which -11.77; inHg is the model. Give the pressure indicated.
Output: 30.9; inHg
